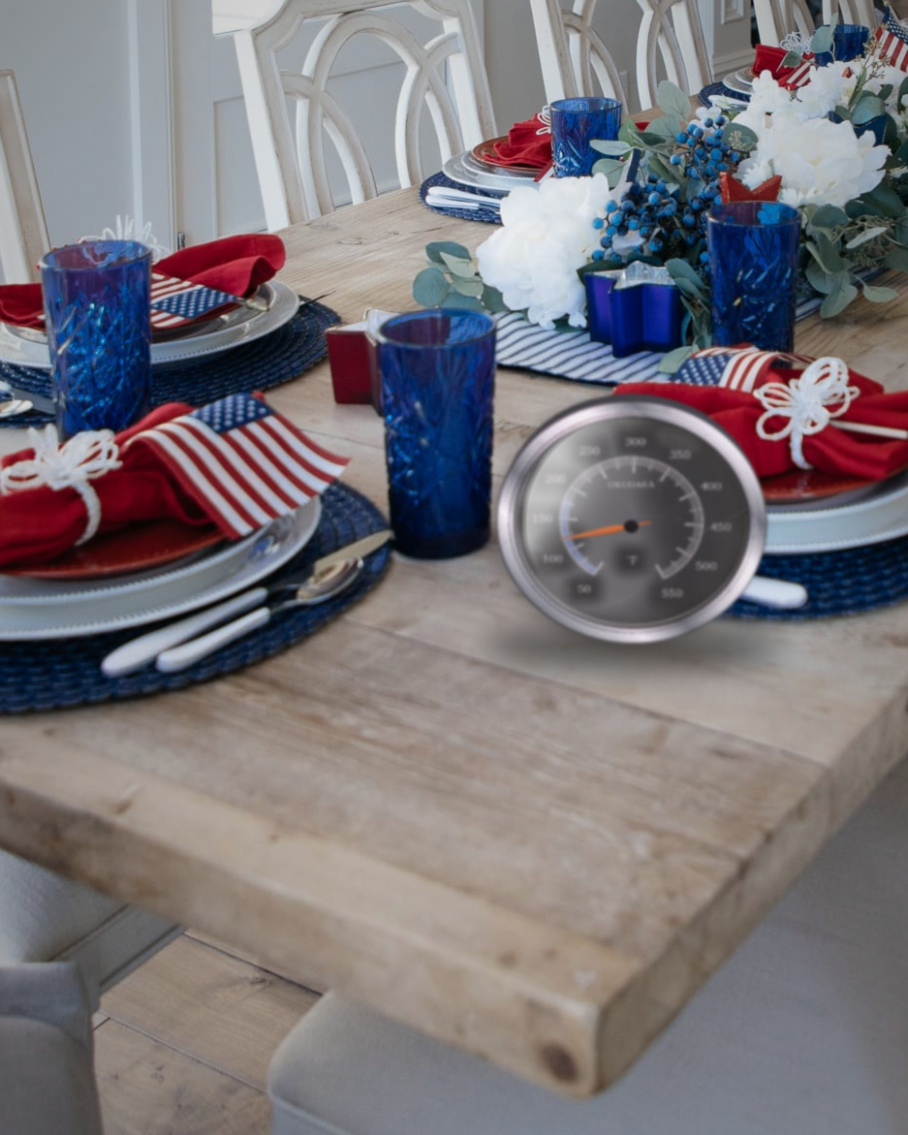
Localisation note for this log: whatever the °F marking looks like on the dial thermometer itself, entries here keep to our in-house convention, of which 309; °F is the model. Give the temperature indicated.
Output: 125; °F
